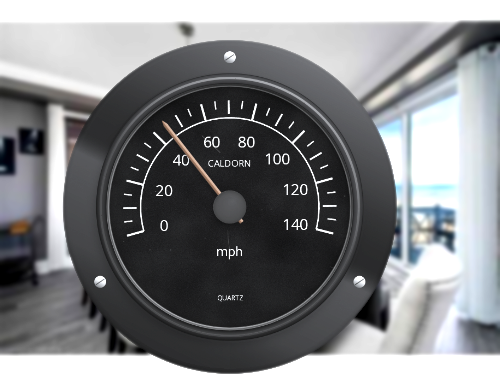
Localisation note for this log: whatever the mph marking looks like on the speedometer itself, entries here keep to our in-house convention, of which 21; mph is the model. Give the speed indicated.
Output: 45; mph
